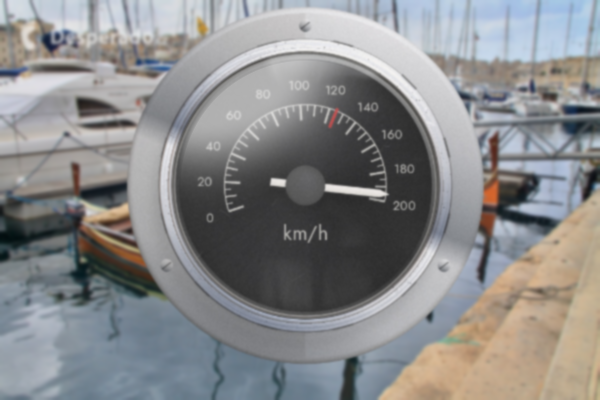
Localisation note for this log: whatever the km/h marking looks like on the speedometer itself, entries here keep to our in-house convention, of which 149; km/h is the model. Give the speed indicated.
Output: 195; km/h
